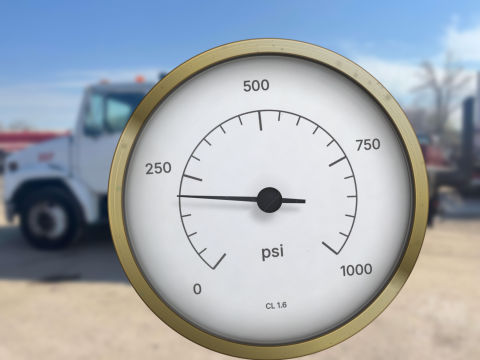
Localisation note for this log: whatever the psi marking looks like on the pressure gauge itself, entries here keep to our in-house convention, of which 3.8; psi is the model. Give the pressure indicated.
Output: 200; psi
